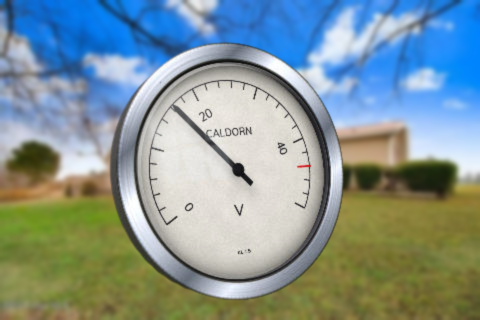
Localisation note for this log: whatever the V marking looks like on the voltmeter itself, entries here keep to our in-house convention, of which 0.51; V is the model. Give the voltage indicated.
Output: 16; V
